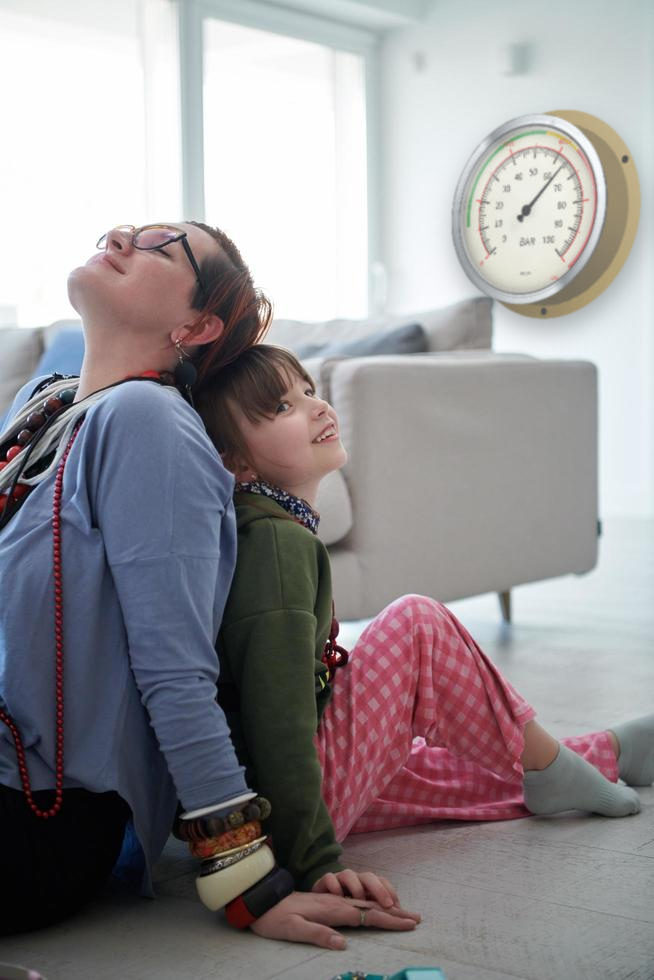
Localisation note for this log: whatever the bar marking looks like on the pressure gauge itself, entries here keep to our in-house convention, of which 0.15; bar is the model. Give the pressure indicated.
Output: 65; bar
